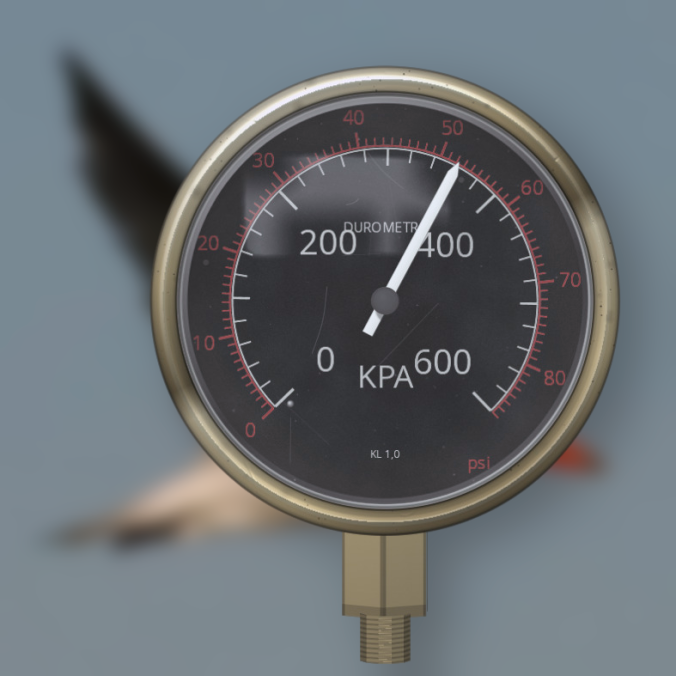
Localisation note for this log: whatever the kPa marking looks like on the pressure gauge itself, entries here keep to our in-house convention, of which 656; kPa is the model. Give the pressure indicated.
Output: 360; kPa
